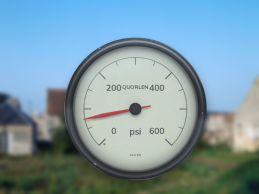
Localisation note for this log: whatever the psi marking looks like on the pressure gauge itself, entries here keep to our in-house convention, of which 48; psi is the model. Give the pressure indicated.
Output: 75; psi
